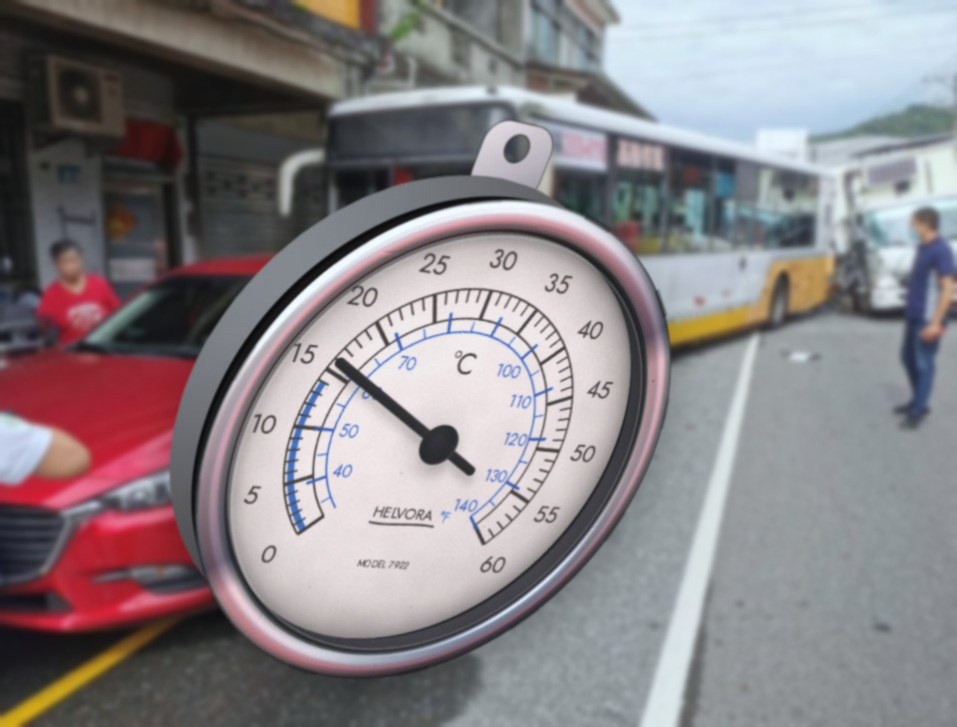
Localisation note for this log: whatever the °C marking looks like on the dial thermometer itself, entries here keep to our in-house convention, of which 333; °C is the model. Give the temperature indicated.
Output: 16; °C
